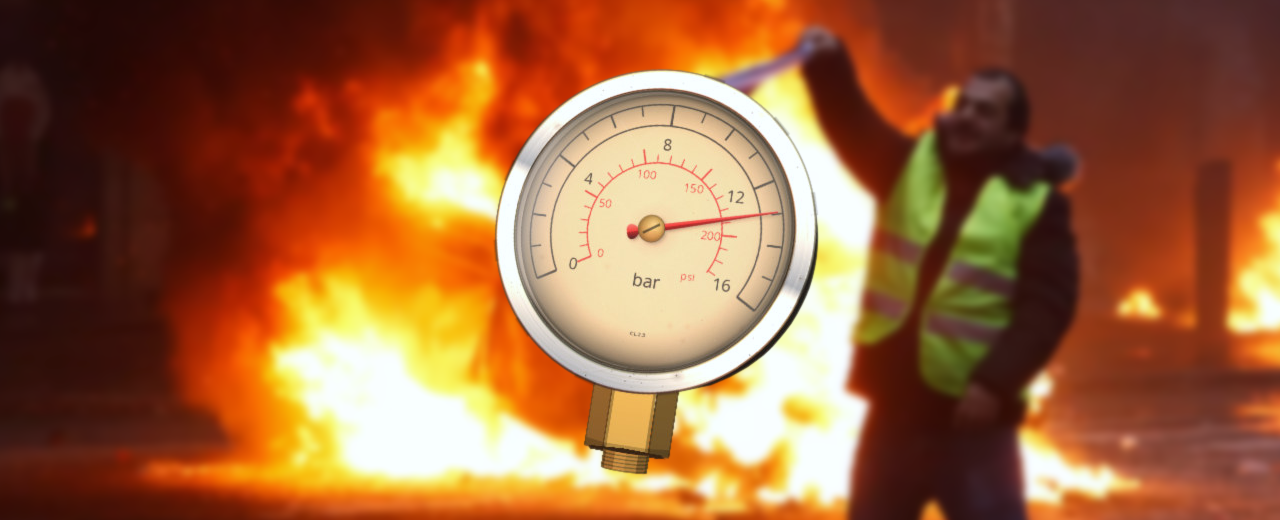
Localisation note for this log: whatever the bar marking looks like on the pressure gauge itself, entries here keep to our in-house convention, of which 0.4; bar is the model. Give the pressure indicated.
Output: 13; bar
